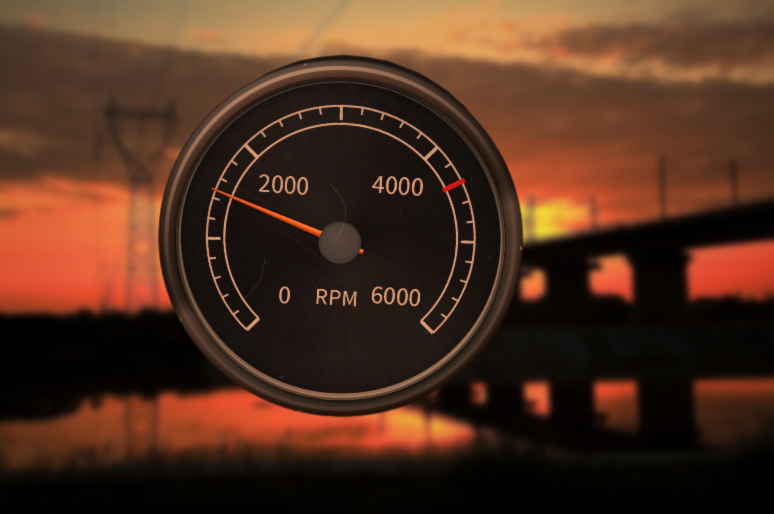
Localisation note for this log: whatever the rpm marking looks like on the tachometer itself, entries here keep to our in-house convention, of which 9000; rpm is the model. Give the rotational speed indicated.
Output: 1500; rpm
